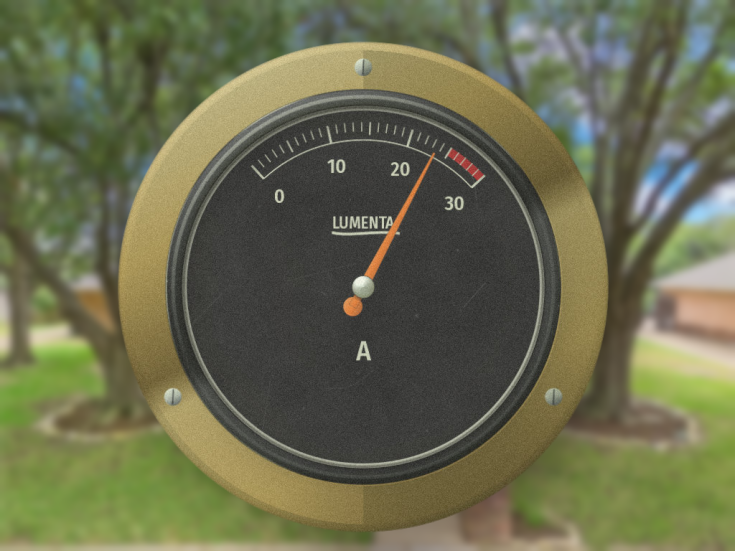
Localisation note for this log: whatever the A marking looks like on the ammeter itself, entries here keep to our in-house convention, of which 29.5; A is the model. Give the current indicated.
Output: 23.5; A
